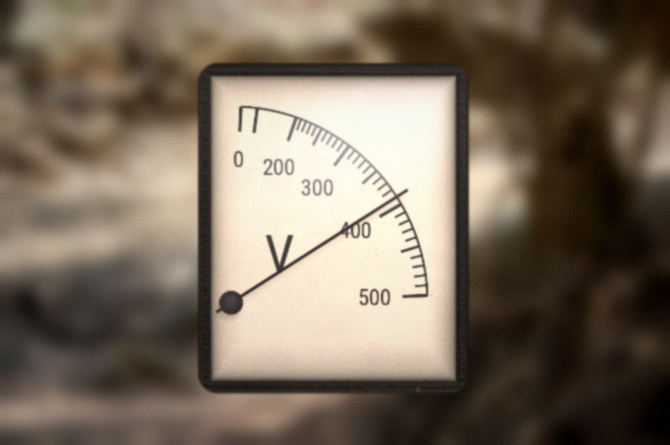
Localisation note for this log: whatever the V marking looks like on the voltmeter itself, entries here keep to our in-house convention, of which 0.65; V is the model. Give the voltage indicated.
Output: 390; V
